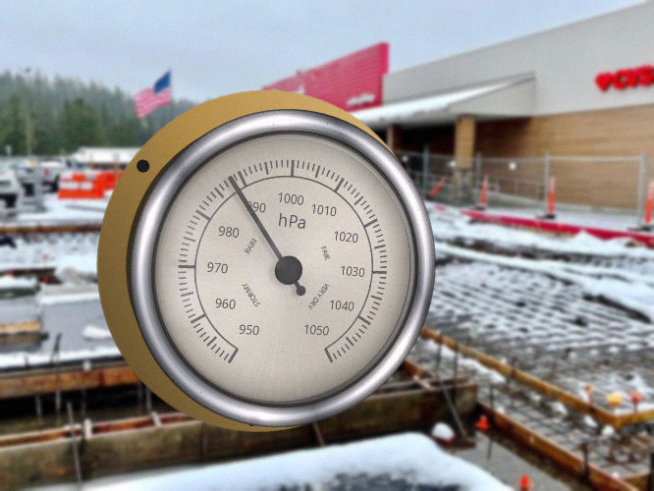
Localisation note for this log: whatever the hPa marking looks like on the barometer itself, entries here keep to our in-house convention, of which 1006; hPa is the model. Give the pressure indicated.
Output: 988; hPa
